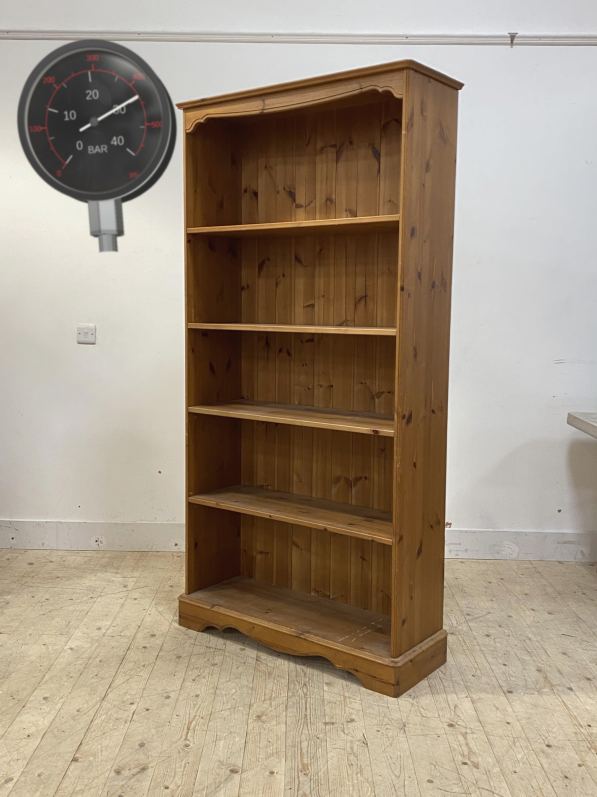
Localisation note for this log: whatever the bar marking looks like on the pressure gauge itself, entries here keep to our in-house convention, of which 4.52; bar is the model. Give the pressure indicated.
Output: 30; bar
